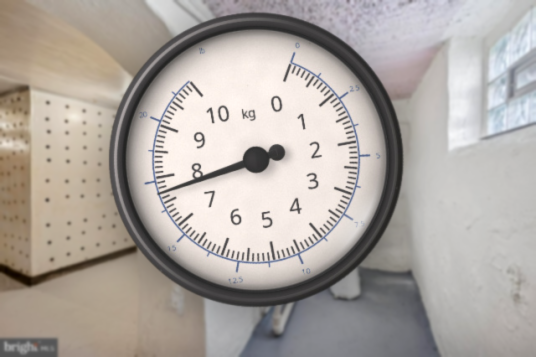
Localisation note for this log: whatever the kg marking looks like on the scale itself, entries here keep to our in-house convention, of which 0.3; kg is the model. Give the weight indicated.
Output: 7.7; kg
